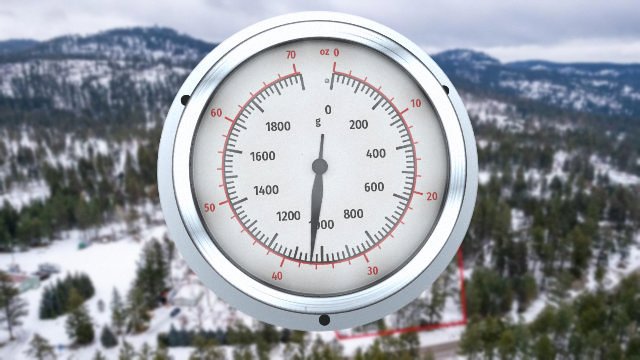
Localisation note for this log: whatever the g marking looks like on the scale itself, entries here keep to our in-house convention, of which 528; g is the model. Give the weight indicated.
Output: 1040; g
